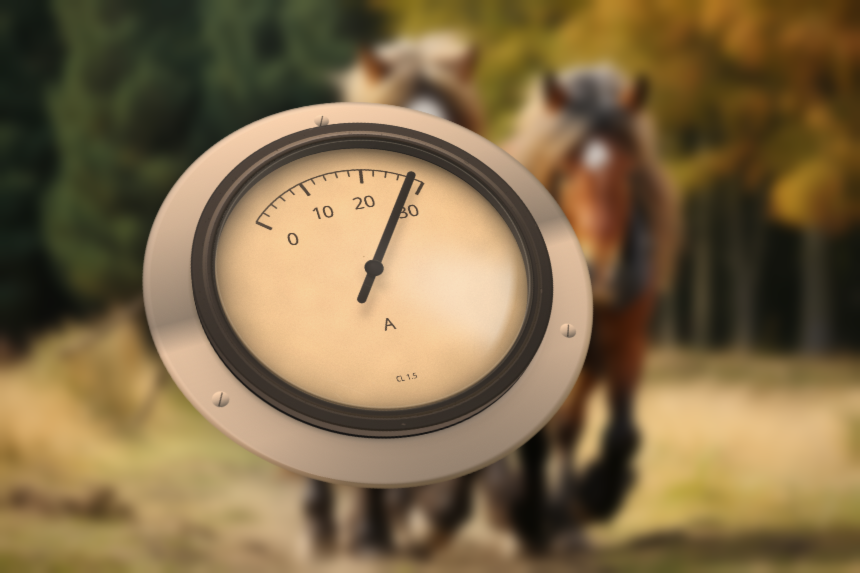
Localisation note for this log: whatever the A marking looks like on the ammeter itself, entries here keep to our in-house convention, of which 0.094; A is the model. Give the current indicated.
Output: 28; A
